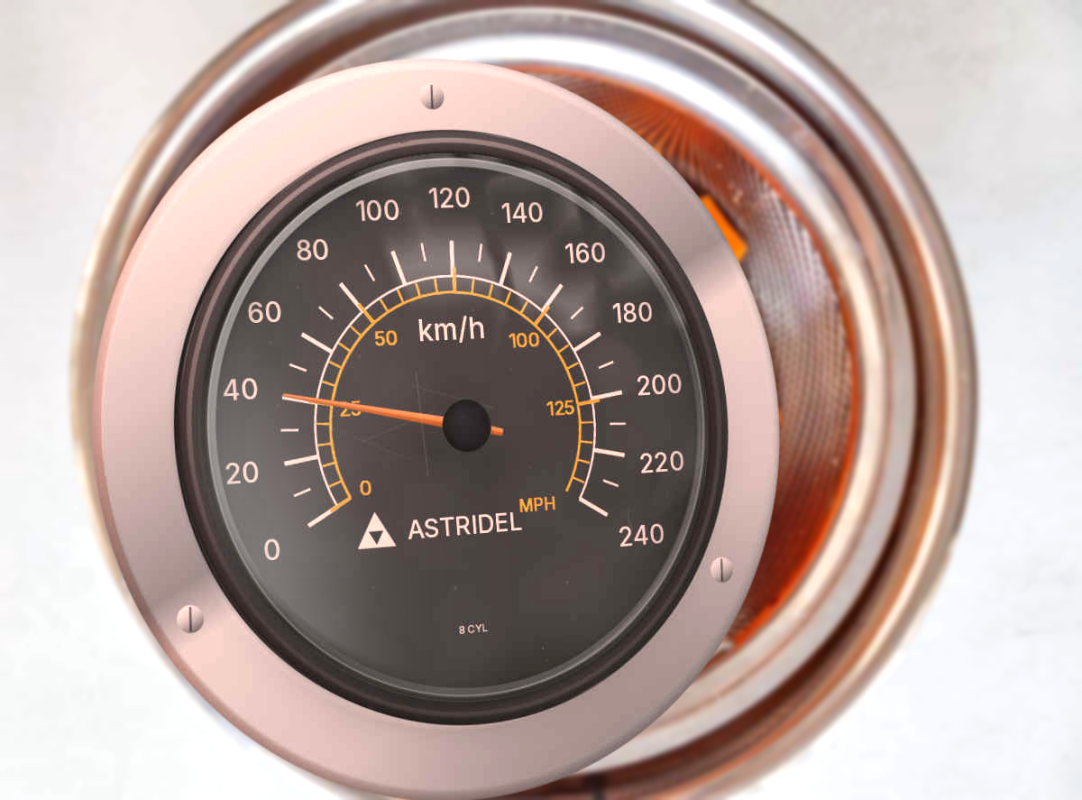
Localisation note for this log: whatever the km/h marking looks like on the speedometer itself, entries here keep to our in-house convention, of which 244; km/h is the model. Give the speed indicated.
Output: 40; km/h
